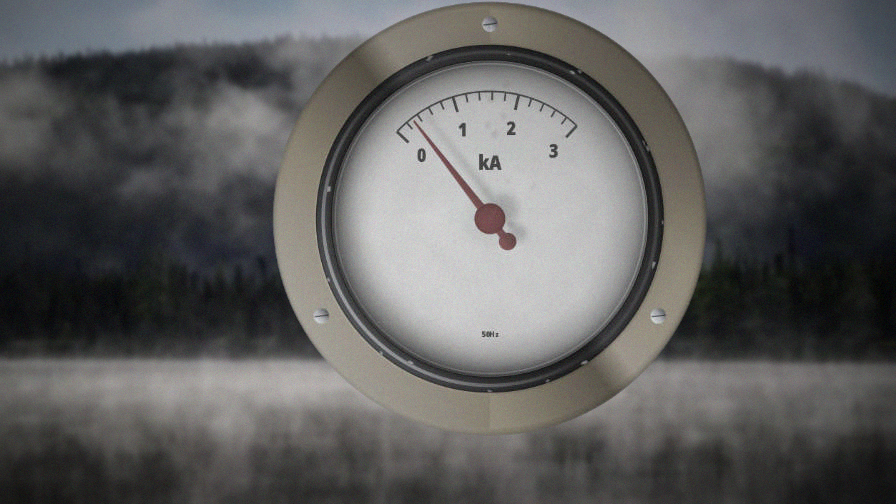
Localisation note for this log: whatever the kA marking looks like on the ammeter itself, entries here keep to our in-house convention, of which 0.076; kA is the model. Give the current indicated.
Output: 0.3; kA
